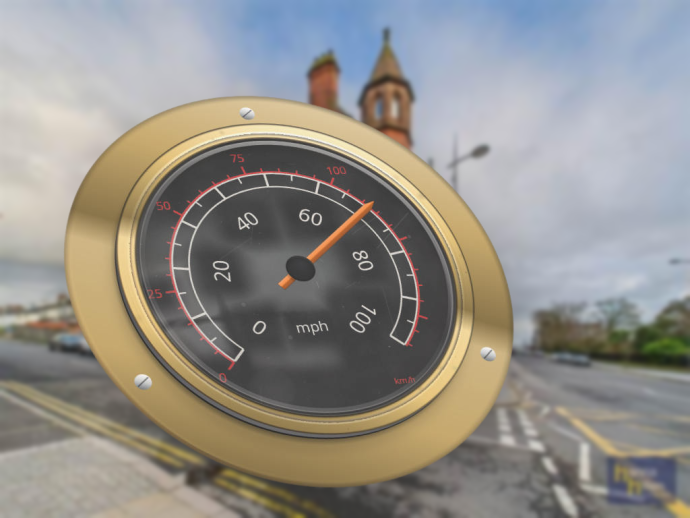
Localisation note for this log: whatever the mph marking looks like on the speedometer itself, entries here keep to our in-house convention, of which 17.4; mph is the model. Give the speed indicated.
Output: 70; mph
